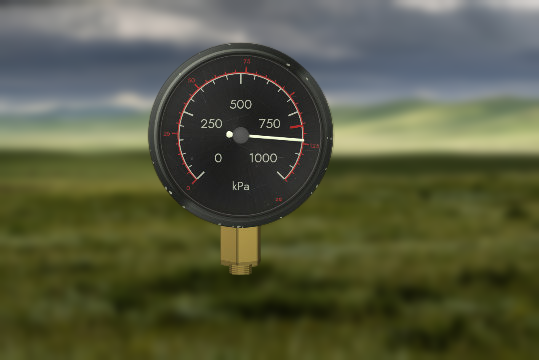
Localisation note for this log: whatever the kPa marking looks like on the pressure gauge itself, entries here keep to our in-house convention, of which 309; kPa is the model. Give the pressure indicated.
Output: 850; kPa
